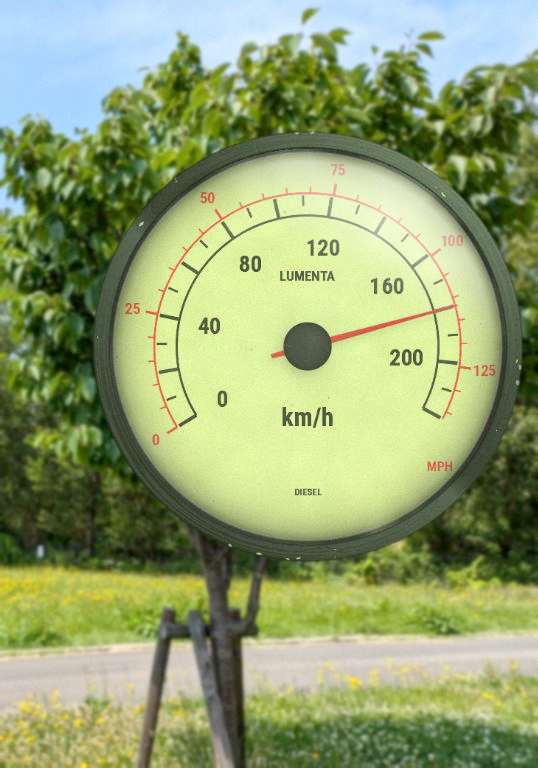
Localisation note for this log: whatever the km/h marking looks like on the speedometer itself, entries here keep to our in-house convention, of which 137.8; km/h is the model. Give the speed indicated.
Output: 180; km/h
